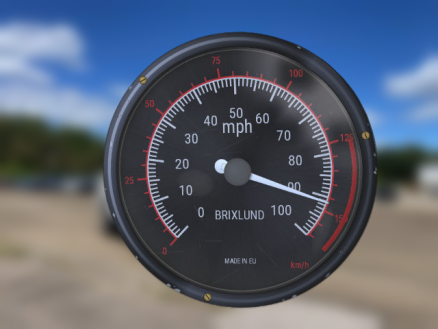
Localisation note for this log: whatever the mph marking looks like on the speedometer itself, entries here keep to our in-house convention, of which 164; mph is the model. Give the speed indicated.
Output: 91; mph
